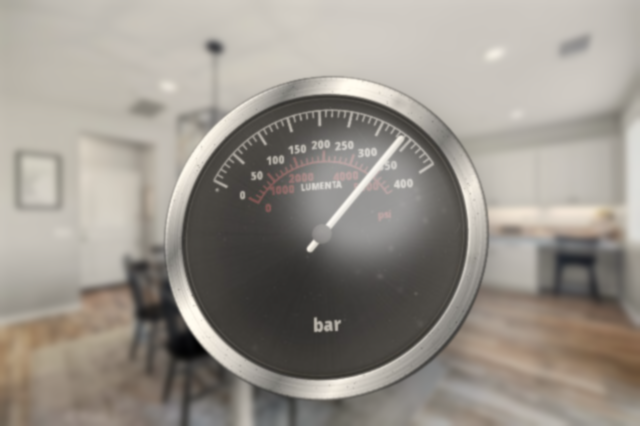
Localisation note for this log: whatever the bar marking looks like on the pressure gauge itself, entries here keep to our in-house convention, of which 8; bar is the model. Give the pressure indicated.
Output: 340; bar
